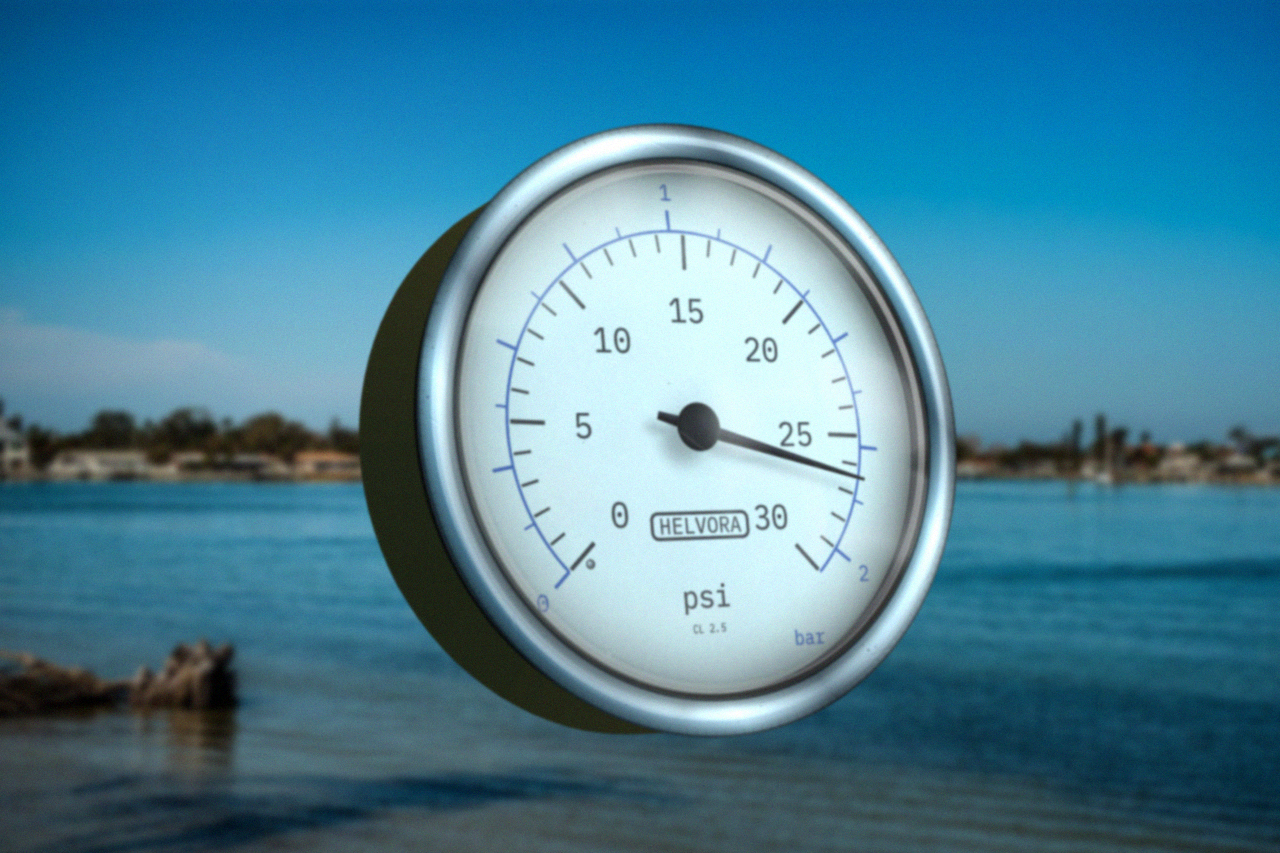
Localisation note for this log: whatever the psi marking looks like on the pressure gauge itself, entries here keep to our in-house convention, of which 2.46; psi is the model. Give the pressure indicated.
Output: 26.5; psi
